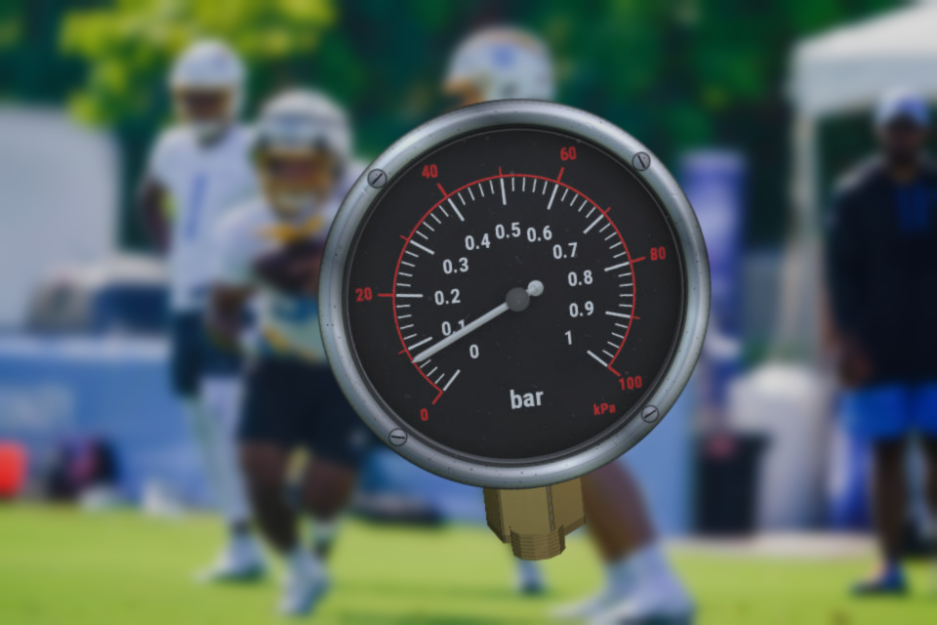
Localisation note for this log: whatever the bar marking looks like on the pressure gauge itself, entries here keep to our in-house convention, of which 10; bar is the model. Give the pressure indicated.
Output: 0.08; bar
